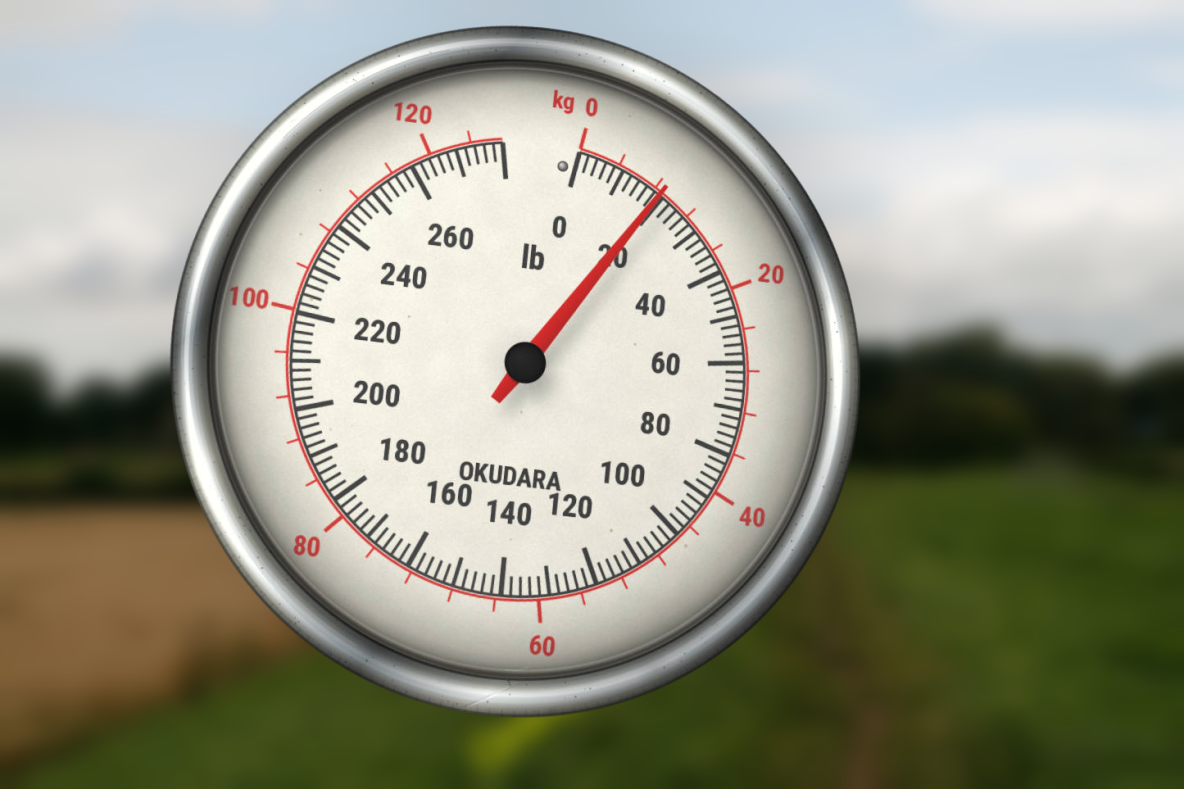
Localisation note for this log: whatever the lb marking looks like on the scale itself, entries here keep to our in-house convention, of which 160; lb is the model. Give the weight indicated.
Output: 19; lb
